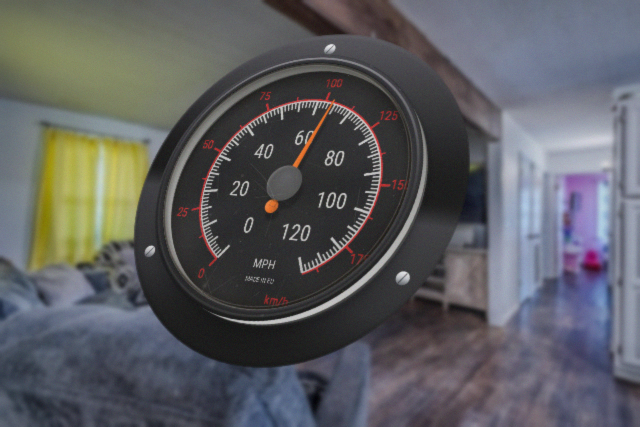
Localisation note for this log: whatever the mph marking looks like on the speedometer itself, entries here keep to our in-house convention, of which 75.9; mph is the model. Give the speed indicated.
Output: 65; mph
